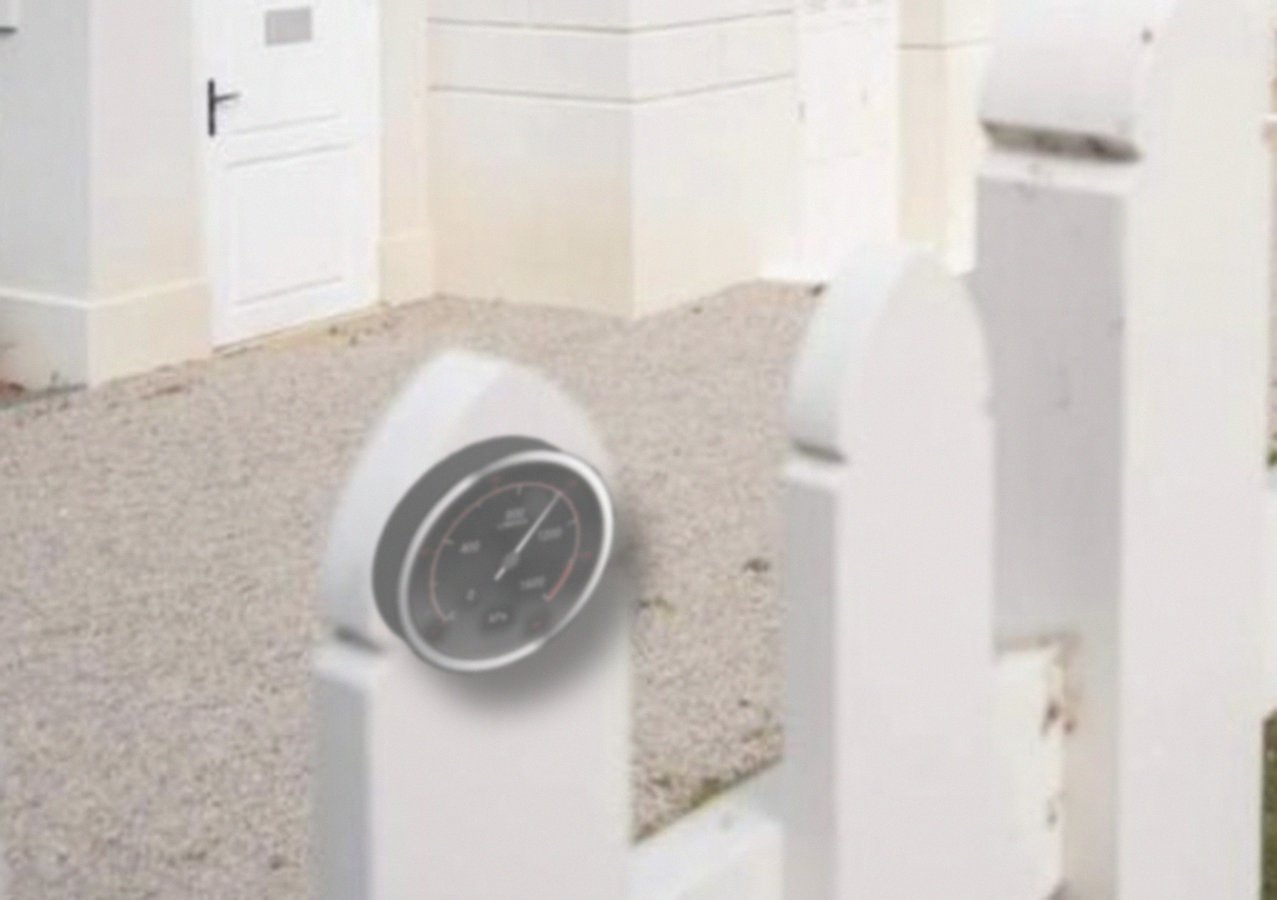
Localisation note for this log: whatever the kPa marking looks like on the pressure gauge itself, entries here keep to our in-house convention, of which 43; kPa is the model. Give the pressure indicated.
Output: 1000; kPa
